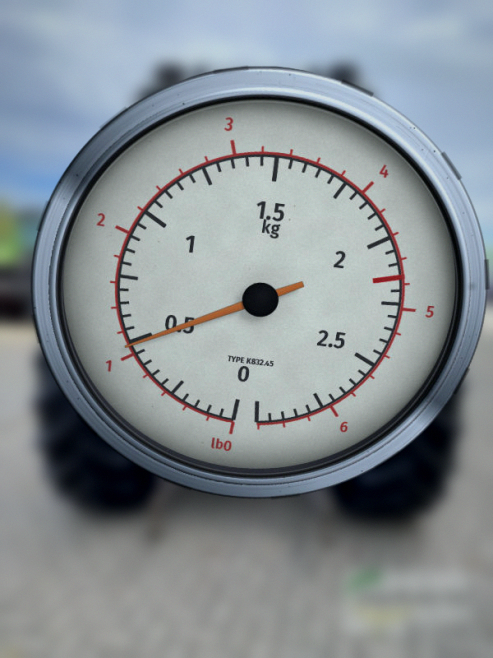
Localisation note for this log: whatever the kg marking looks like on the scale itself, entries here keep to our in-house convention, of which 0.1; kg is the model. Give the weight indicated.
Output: 0.5; kg
